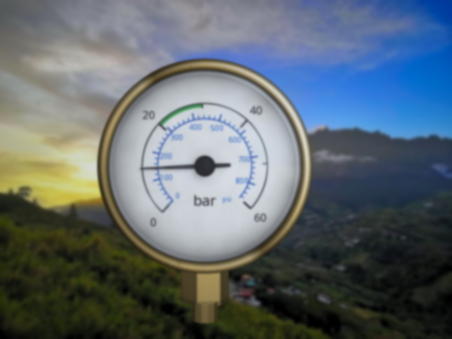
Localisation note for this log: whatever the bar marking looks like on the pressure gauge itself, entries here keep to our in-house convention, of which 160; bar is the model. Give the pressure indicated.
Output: 10; bar
